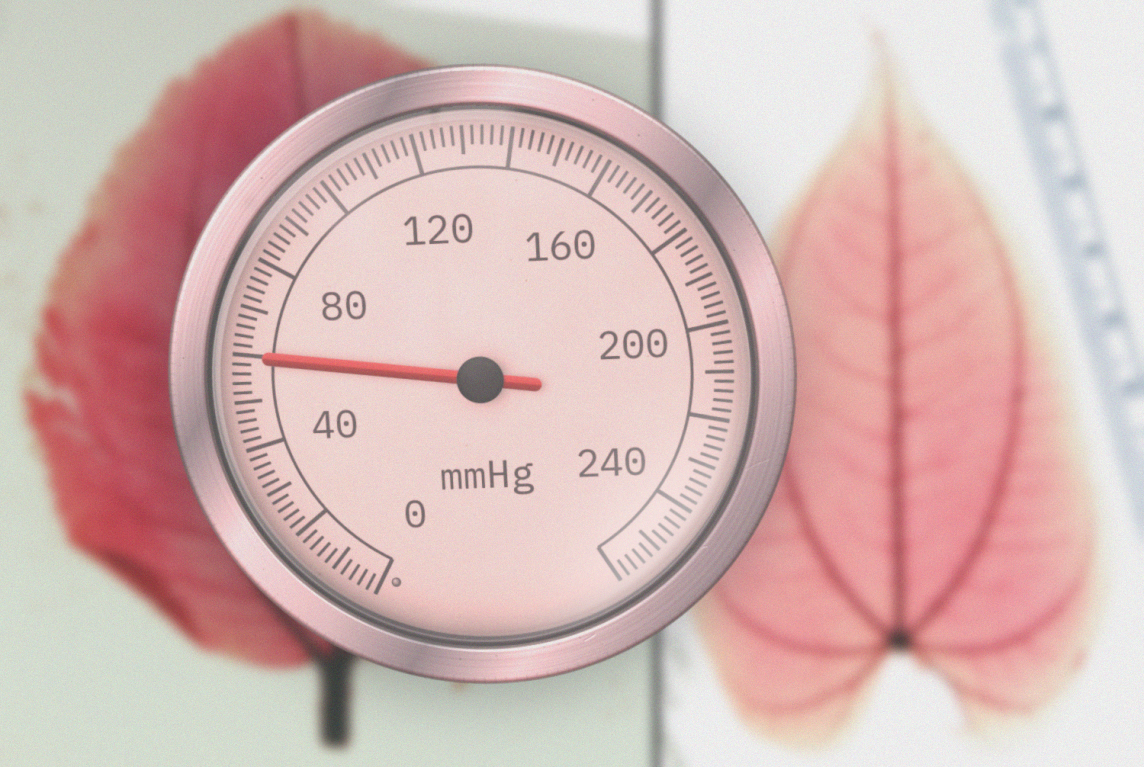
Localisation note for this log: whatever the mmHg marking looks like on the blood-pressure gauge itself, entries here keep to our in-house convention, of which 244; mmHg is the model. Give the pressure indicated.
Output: 60; mmHg
